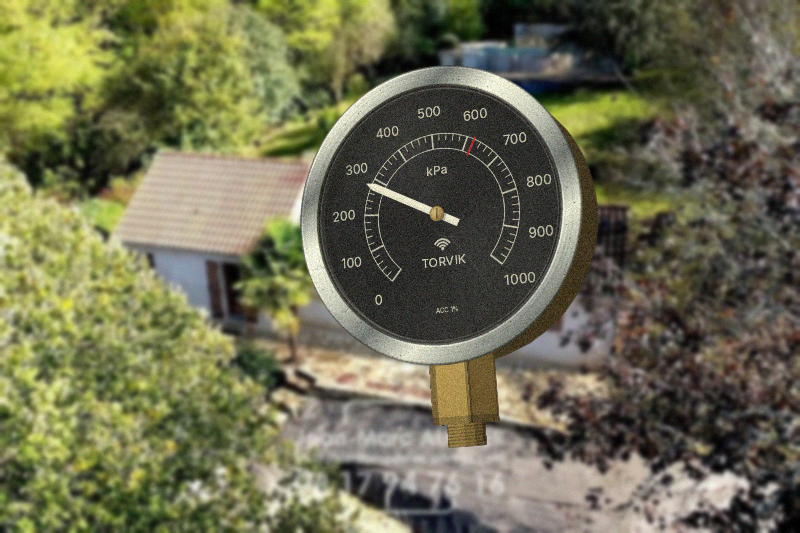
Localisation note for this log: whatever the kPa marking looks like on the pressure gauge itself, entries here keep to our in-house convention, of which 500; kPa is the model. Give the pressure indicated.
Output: 280; kPa
